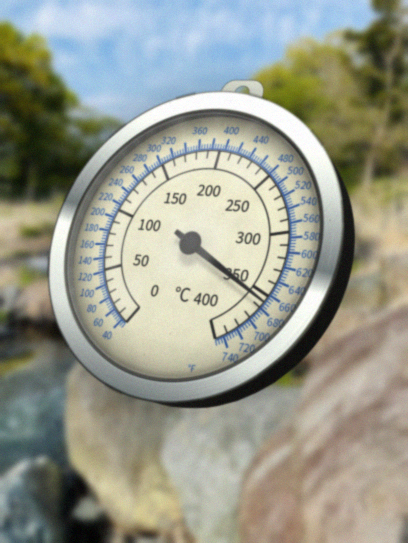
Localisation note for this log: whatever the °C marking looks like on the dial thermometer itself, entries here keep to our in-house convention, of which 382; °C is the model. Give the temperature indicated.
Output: 355; °C
